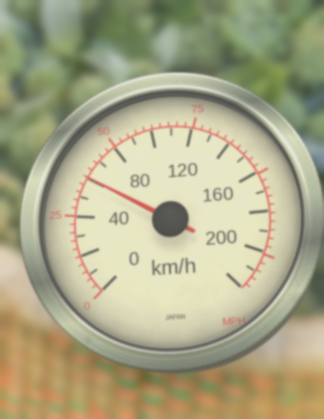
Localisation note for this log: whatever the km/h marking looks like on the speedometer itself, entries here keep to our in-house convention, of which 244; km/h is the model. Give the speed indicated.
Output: 60; km/h
